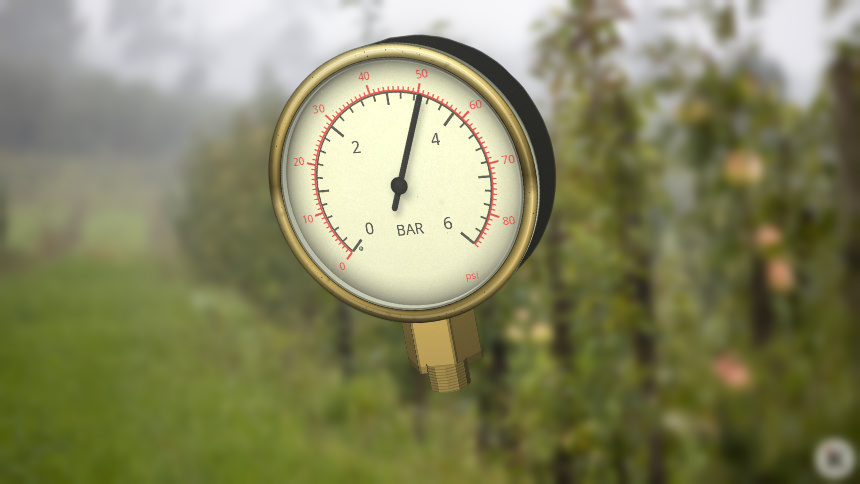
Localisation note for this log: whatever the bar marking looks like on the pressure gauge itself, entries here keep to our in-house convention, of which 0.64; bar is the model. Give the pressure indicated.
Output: 3.5; bar
